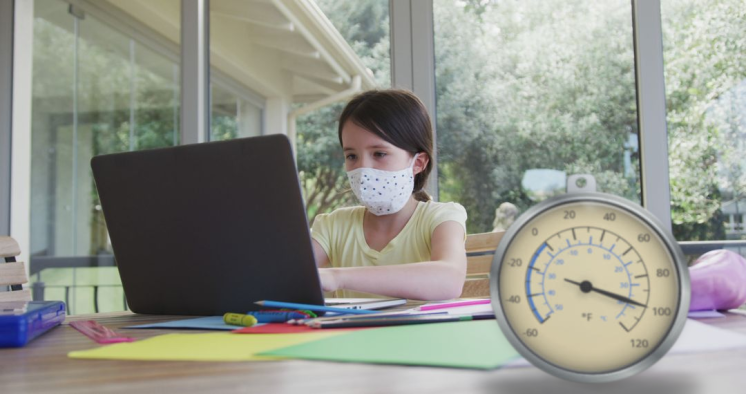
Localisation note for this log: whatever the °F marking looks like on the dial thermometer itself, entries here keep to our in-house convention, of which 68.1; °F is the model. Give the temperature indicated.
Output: 100; °F
